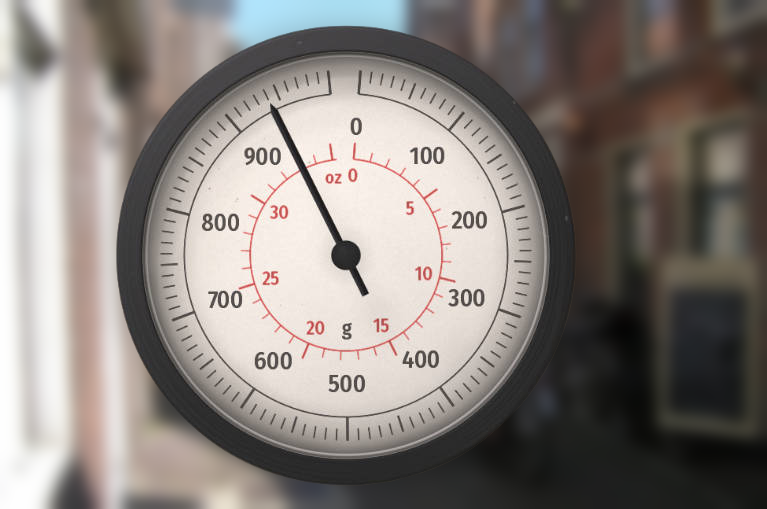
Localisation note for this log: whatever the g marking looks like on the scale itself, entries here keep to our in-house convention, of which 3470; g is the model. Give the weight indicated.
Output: 940; g
